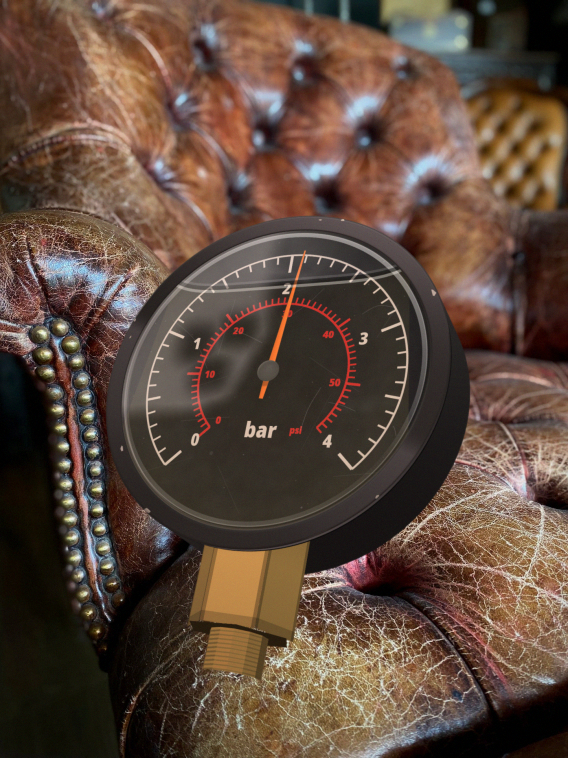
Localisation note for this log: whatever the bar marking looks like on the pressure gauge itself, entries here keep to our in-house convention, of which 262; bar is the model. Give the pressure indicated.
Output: 2.1; bar
